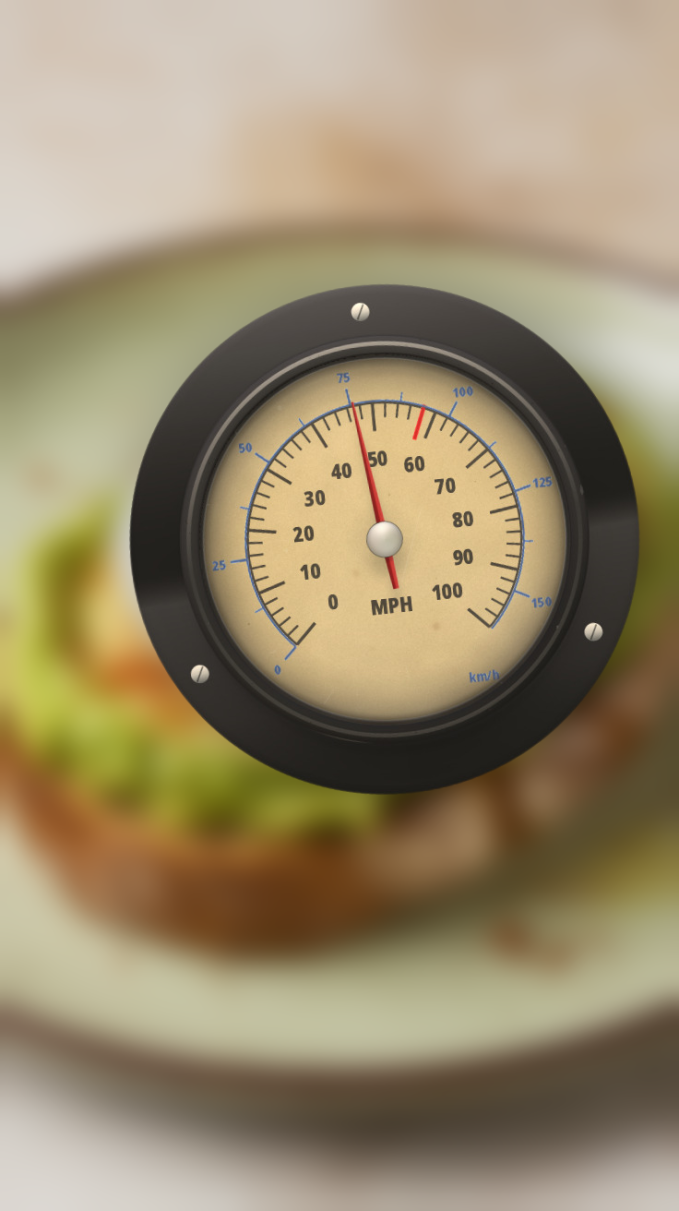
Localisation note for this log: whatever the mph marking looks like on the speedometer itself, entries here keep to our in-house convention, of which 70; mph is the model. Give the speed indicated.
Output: 47; mph
